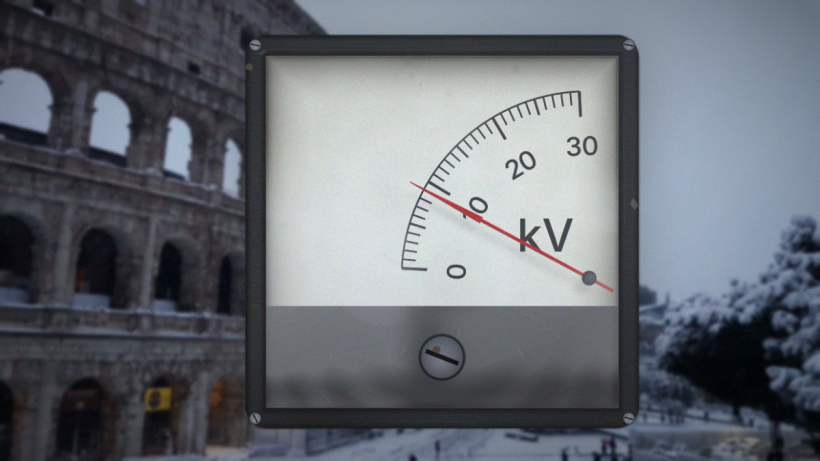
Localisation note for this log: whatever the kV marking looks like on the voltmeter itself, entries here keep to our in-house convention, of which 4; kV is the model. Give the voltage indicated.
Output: 9; kV
